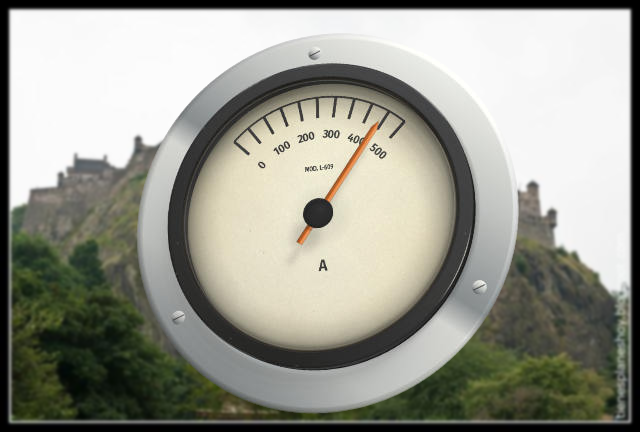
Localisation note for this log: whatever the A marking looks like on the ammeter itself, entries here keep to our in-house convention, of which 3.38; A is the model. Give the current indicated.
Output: 450; A
